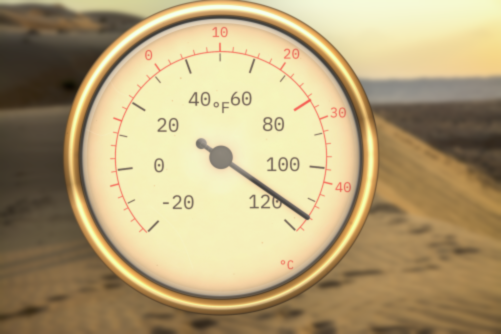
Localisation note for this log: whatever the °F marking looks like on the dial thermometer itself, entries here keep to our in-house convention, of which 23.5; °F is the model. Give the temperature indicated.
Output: 115; °F
